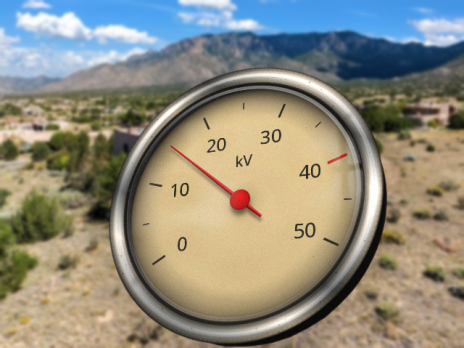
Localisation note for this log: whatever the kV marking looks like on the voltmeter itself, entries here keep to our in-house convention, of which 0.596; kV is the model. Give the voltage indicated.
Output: 15; kV
